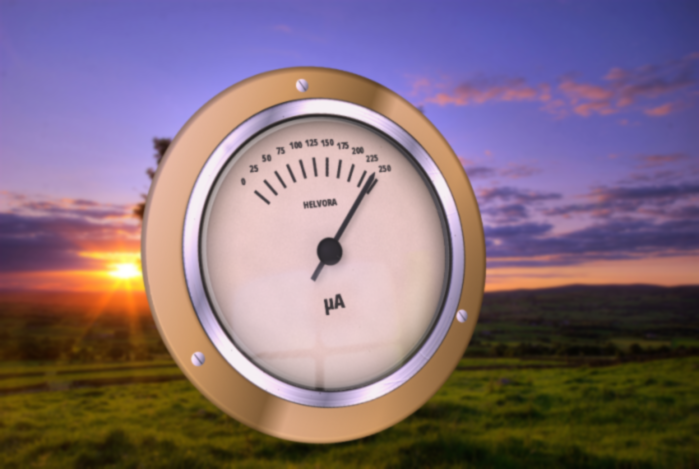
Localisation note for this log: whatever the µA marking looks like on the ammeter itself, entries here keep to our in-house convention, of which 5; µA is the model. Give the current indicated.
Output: 237.5; µA
